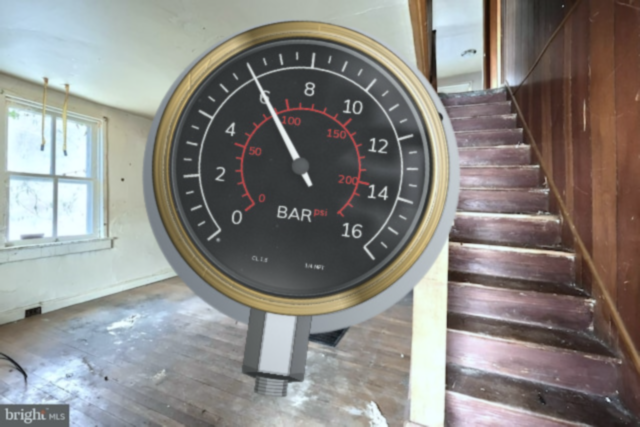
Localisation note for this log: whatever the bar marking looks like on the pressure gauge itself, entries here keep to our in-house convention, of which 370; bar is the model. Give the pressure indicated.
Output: 6; bar
